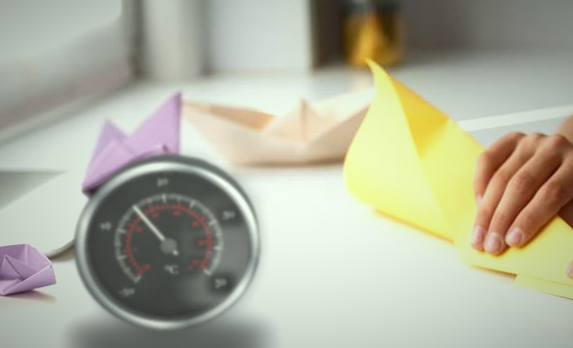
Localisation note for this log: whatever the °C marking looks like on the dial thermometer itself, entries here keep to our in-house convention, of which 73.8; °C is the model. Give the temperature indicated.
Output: 0; °C
